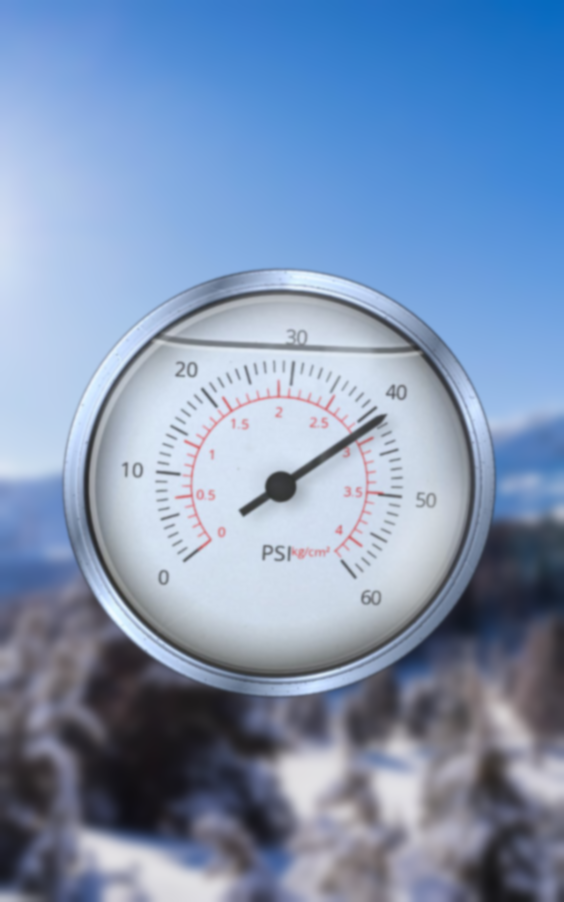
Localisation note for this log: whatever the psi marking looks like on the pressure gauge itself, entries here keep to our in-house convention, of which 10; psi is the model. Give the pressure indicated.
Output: 41; psi
